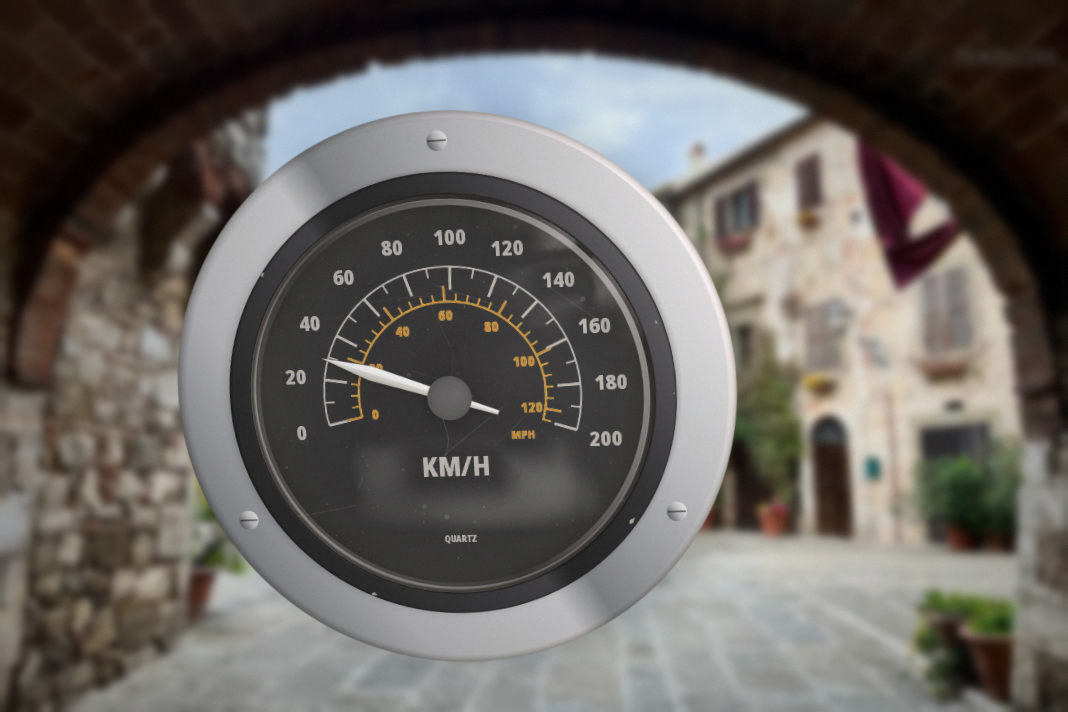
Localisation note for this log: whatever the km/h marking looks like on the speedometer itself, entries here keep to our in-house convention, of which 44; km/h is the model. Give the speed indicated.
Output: 30; km/h
